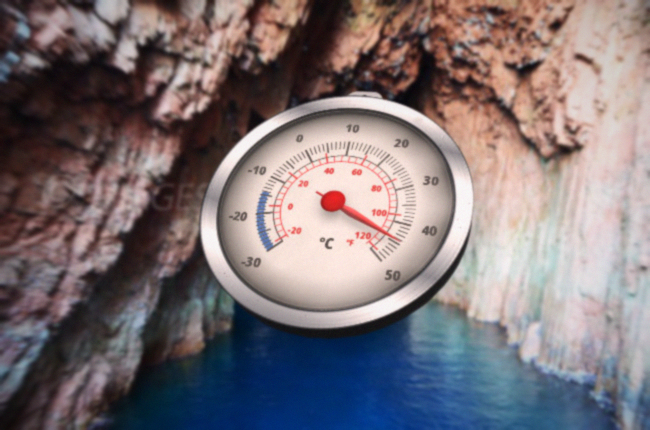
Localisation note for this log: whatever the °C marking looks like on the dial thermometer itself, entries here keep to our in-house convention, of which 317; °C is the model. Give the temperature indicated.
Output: 45; °C
